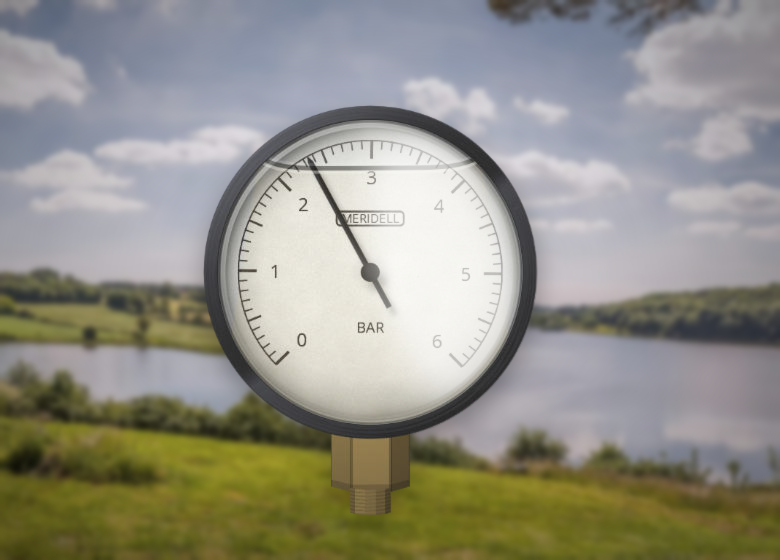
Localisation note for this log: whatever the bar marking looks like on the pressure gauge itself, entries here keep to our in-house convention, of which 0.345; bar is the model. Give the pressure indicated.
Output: 2.35; bar
